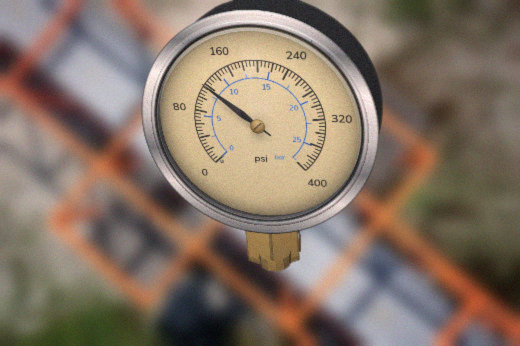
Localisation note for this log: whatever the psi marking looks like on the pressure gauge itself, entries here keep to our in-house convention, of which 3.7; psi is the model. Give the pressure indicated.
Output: 120; psi
